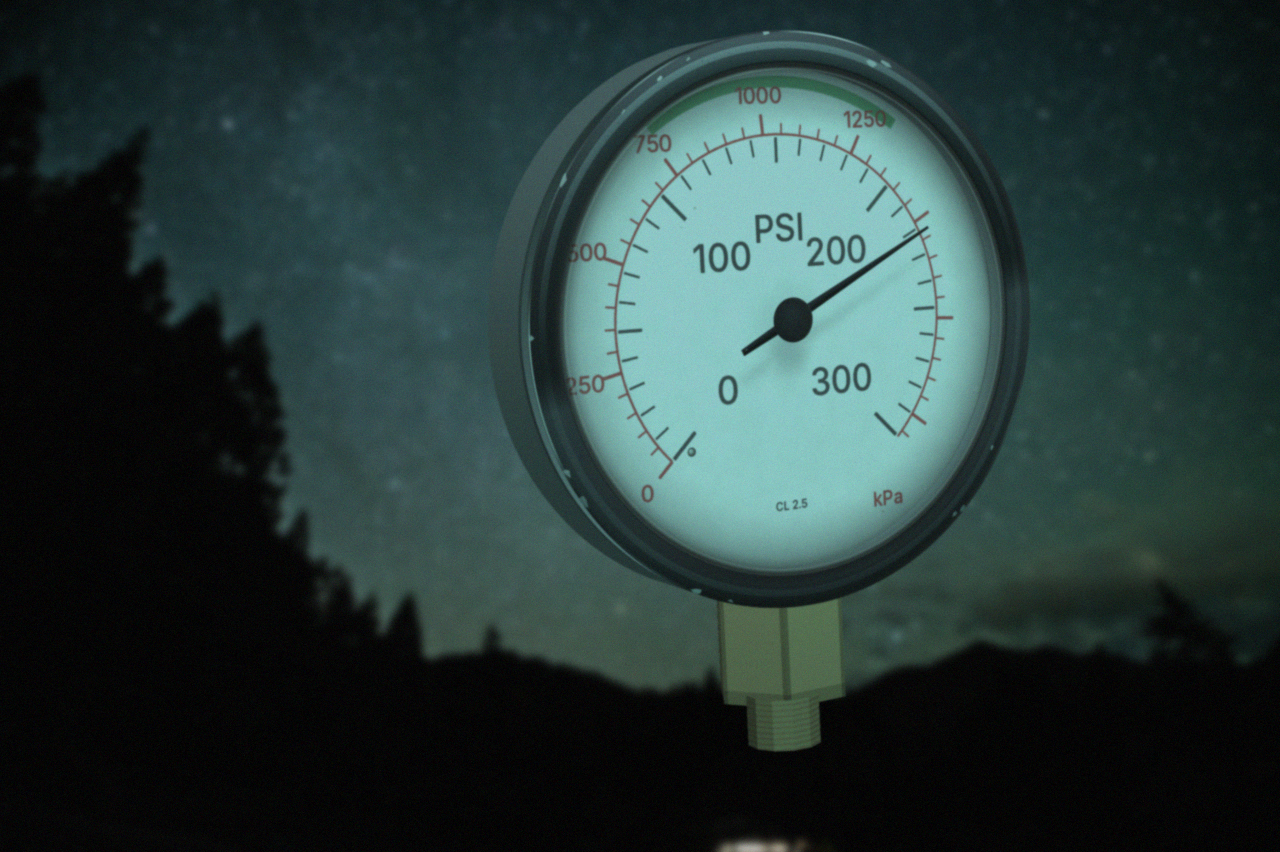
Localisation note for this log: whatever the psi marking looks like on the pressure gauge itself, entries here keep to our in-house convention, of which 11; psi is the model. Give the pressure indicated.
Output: 220; psi
